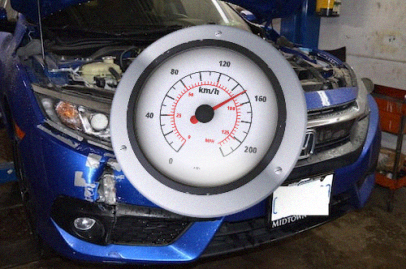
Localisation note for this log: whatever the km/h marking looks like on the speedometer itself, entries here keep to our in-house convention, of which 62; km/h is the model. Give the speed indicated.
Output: 150; km/h
